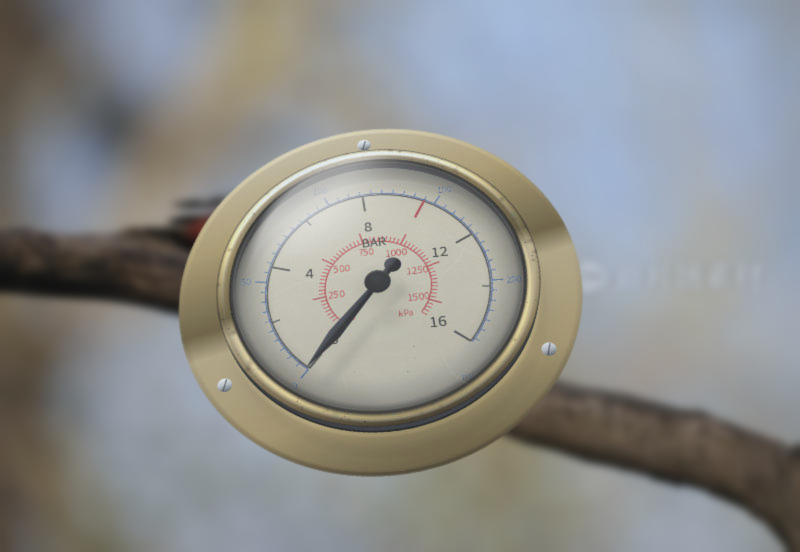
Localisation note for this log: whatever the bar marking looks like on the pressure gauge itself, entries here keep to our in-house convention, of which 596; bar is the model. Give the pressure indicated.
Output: 0; bar
